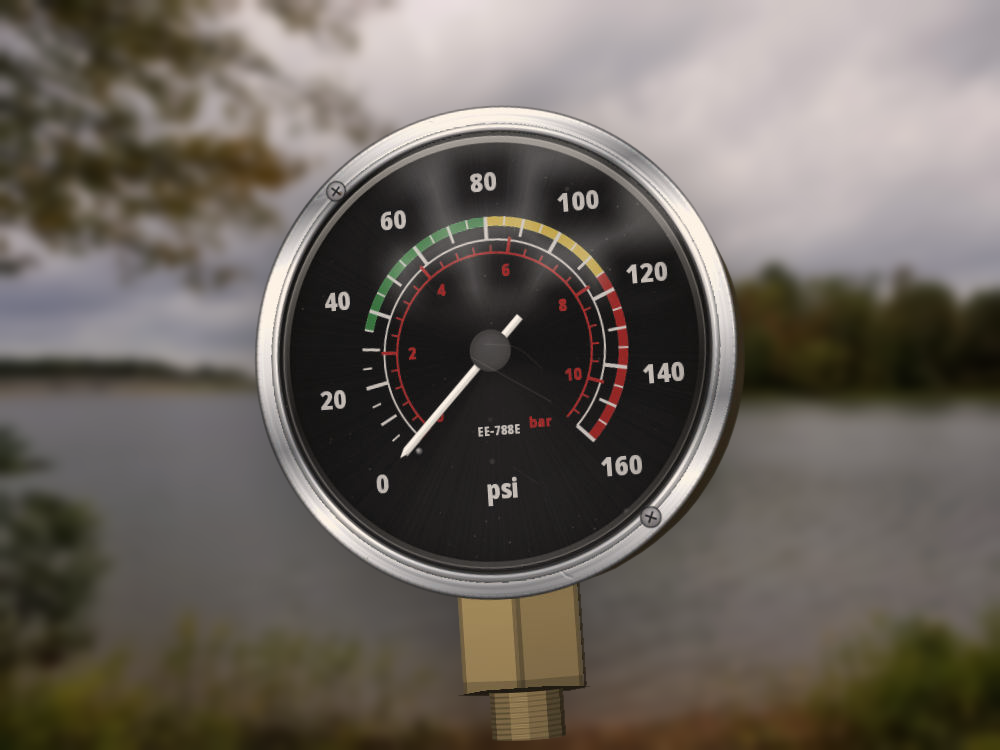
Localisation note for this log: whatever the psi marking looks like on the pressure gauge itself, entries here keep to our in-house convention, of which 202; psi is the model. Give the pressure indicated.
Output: 0; psi
